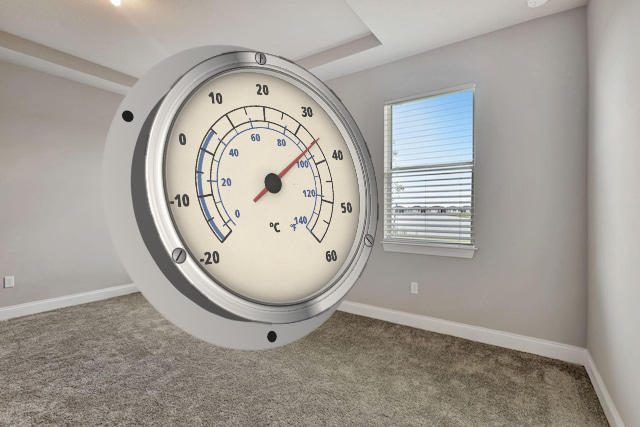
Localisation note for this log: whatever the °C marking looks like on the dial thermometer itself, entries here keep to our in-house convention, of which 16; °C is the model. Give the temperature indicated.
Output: 35; °C
